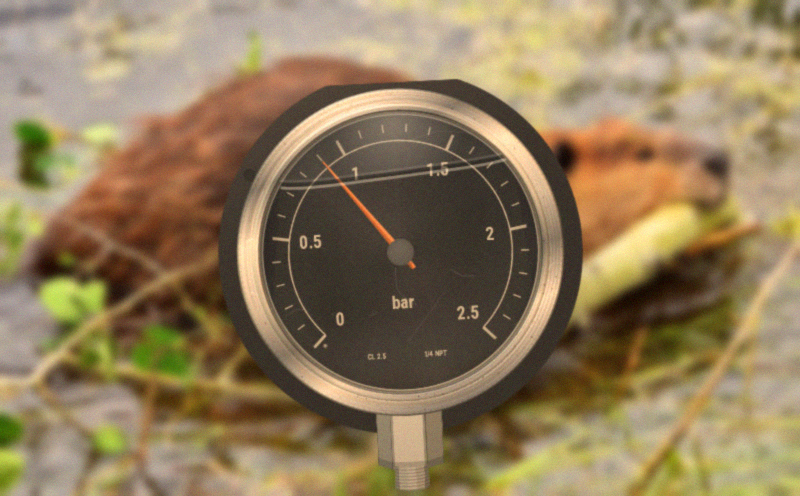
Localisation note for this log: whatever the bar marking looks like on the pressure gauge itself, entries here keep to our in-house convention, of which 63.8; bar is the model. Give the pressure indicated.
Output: 0.9; bar
